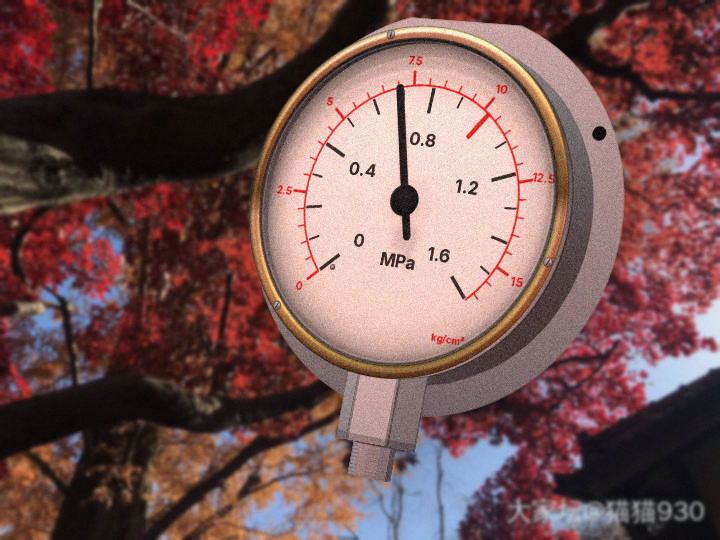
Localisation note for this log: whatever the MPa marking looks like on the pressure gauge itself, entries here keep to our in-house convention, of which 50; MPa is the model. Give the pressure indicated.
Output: 0.7; MPa
